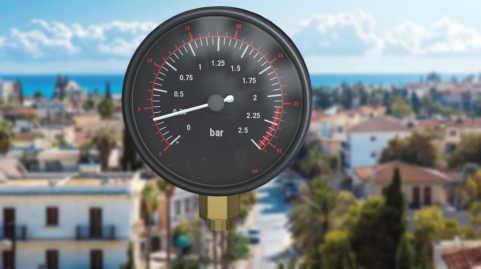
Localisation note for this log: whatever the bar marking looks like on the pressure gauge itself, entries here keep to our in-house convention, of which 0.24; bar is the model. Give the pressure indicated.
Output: 0.25; bar
